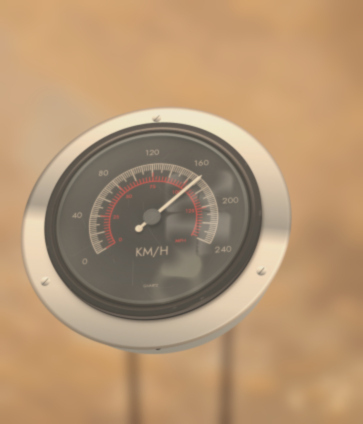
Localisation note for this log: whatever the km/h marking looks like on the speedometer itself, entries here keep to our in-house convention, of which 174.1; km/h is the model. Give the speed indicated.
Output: 170; km/h
